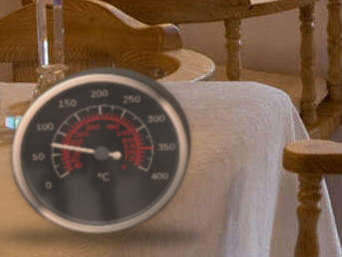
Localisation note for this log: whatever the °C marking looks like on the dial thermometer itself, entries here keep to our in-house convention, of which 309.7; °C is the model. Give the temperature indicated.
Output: 75; °C
